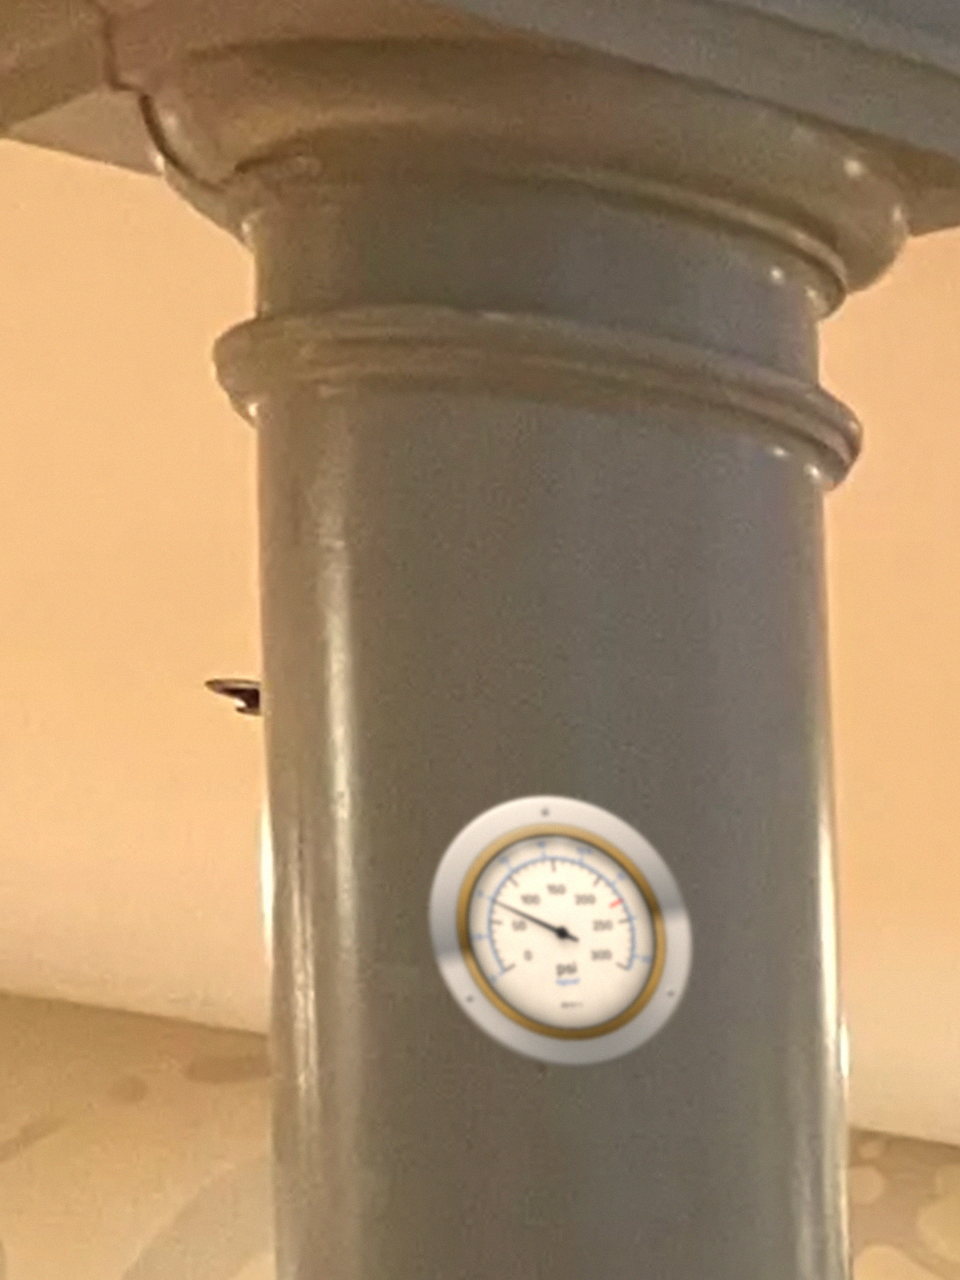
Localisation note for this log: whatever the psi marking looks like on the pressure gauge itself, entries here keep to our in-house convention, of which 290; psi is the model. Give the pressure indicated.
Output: 70; psi
